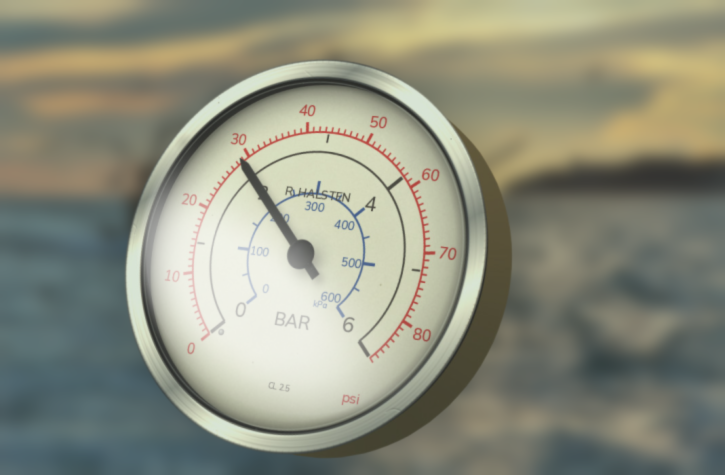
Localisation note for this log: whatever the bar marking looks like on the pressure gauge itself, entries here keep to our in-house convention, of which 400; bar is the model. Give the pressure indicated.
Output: 2; bar
